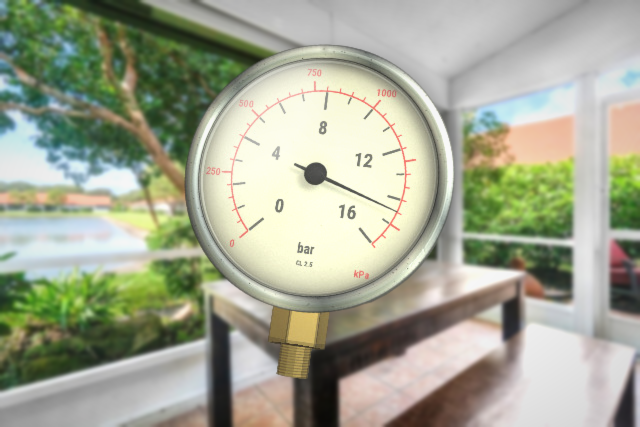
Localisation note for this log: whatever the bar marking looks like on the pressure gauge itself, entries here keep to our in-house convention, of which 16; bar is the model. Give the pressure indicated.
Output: 14.5; bar
